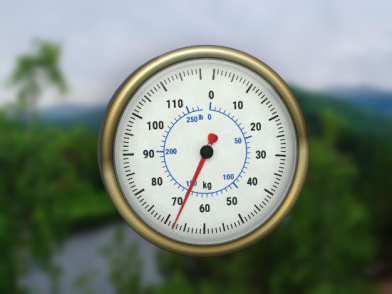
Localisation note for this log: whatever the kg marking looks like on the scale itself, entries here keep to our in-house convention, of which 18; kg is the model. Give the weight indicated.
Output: 68; kg
